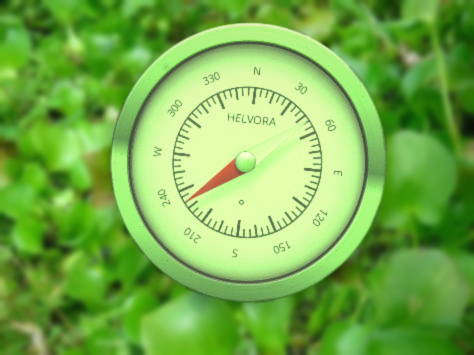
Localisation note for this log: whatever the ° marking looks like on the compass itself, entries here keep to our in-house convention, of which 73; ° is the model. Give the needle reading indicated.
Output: 230; °
